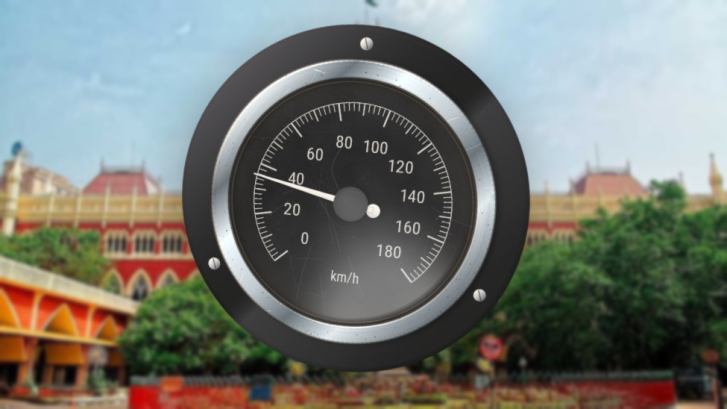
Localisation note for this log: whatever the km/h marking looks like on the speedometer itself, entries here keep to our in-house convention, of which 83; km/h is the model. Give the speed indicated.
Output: 36; km/h
